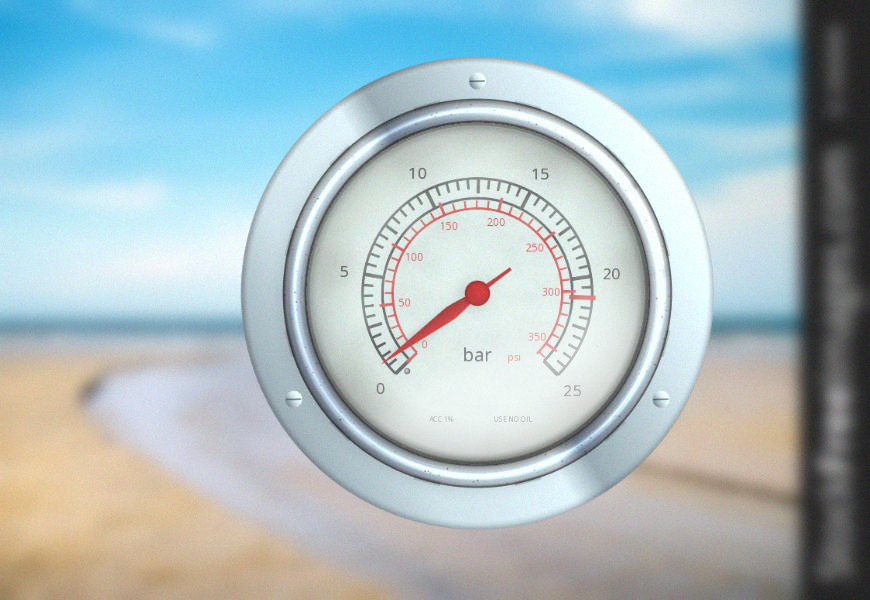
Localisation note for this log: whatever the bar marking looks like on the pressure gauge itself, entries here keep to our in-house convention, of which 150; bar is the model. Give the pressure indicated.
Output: 0.75; bar
